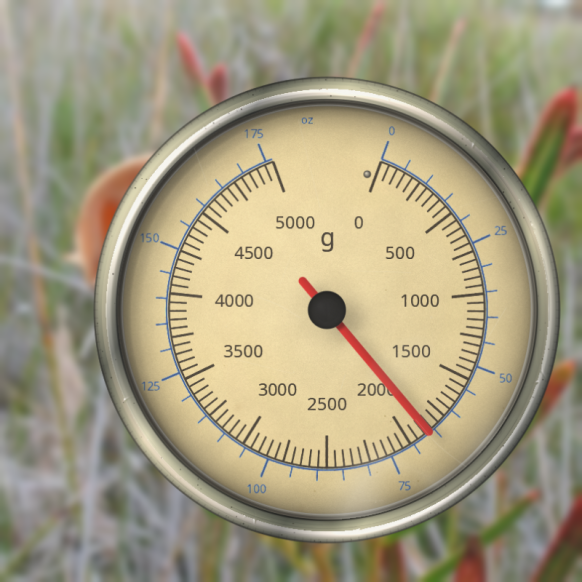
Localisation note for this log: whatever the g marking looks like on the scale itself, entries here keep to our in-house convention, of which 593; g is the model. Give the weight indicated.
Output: 1875; g
